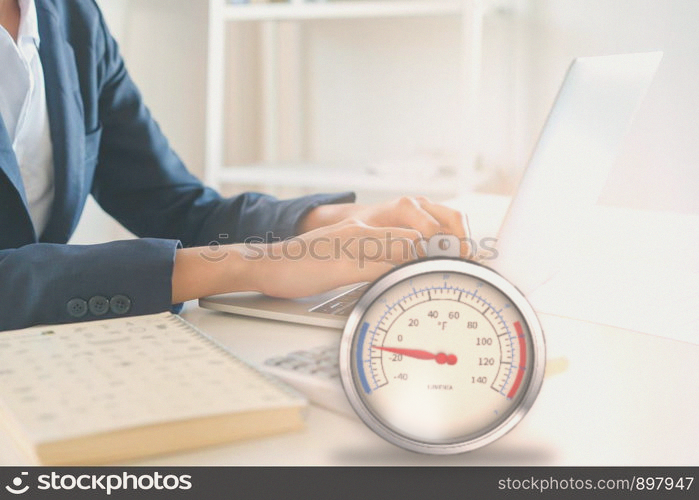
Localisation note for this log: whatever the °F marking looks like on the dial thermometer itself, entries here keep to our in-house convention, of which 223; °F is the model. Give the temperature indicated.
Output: -12; °F
